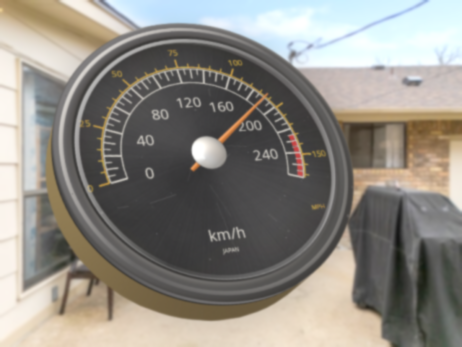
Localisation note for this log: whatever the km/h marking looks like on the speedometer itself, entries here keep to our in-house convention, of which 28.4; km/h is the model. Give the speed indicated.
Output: 190; km/h
